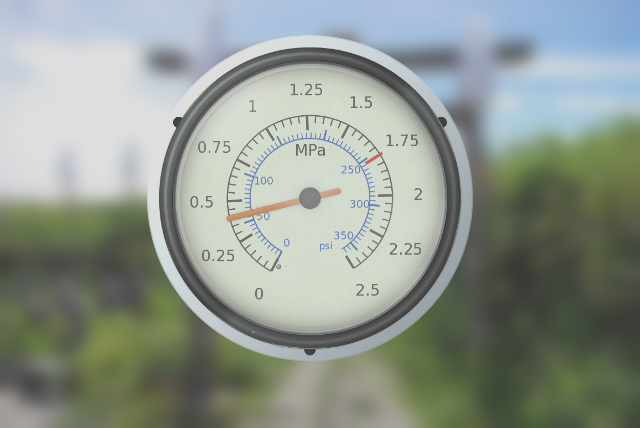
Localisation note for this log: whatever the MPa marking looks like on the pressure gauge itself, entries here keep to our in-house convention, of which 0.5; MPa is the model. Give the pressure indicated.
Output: 0.4; MPa
